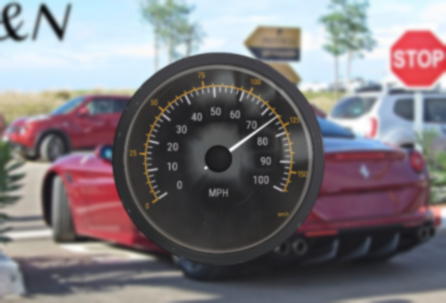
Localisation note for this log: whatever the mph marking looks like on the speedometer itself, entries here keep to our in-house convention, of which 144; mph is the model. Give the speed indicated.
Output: 74; mph
